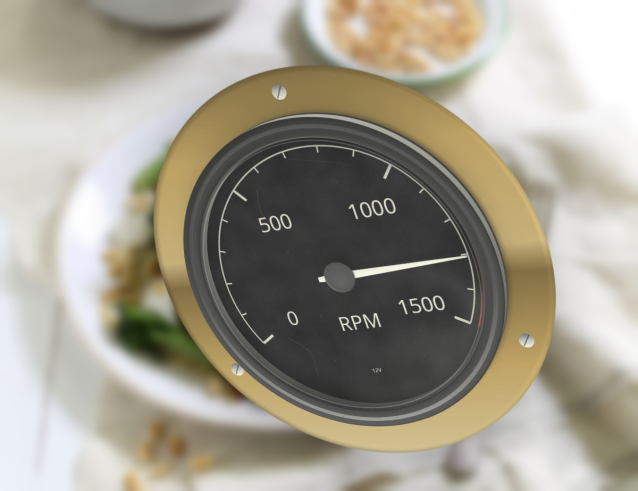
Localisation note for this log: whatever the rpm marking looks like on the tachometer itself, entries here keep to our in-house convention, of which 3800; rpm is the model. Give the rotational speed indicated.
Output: 1300; rpm
